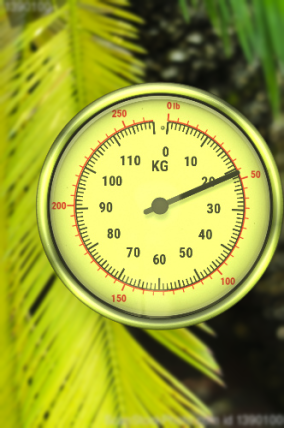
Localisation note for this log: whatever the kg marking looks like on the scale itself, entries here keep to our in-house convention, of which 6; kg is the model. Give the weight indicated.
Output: 21; kg
